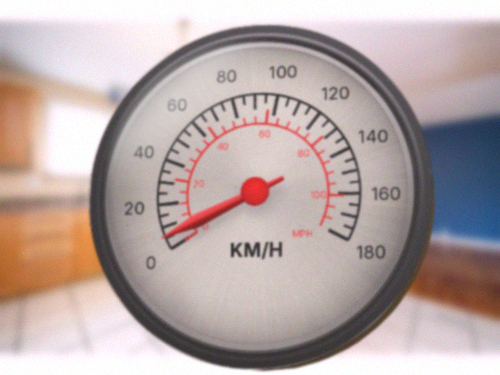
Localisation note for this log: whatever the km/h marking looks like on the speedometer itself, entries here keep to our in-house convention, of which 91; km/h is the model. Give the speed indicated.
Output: 5; km/h
